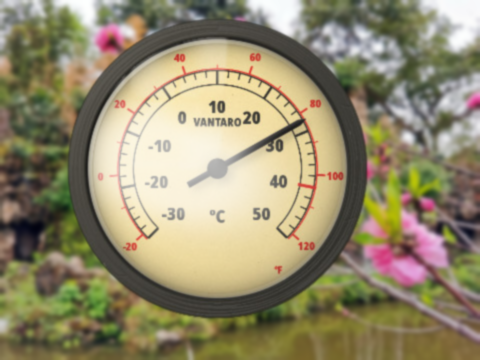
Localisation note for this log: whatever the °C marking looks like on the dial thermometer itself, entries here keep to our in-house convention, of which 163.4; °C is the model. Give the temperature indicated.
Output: 28; °C
